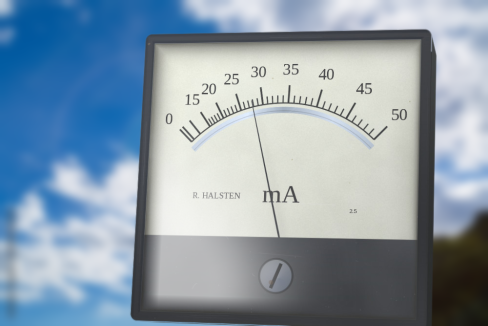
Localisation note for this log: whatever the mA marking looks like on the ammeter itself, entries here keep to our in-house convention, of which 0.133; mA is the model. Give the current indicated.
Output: 28; mA
